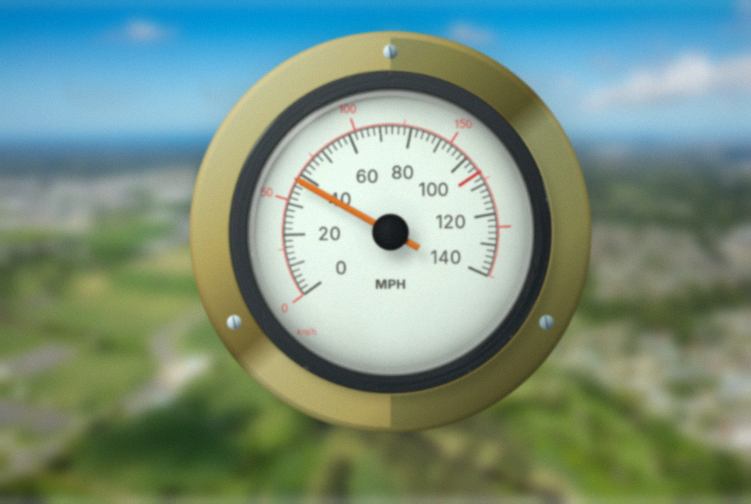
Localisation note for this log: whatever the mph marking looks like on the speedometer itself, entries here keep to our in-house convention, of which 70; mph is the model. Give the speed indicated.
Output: 38; mph
